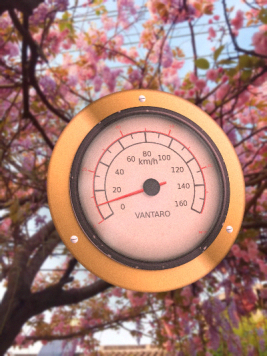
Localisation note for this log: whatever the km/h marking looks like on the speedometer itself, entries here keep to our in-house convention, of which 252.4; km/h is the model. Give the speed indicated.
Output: 10; km/h
